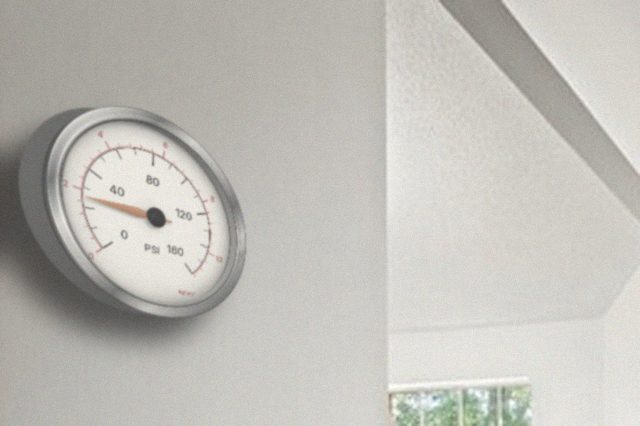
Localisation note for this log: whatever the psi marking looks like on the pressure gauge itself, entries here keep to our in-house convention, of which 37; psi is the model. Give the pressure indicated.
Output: 25; psi
